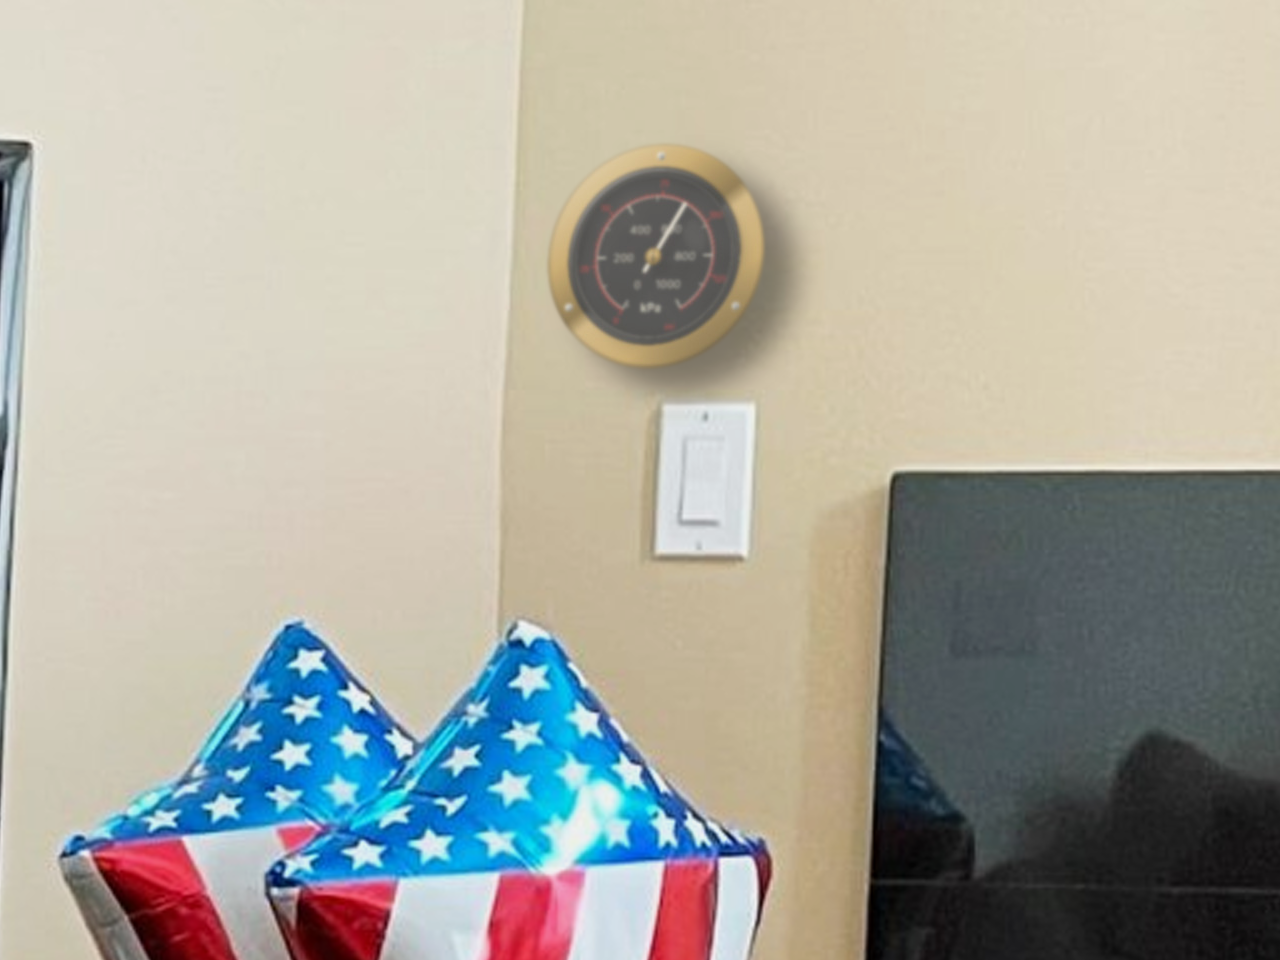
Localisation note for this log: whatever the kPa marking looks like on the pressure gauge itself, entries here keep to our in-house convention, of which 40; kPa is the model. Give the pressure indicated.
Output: 600; kPa
